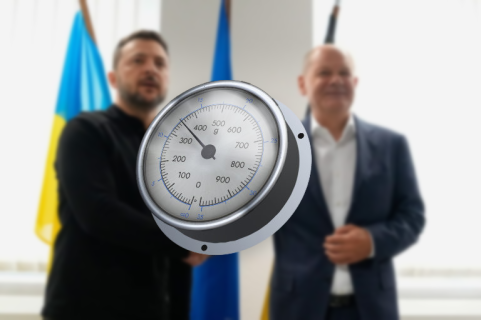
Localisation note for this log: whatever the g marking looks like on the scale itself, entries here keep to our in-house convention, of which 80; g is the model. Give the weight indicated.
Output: 350; g
